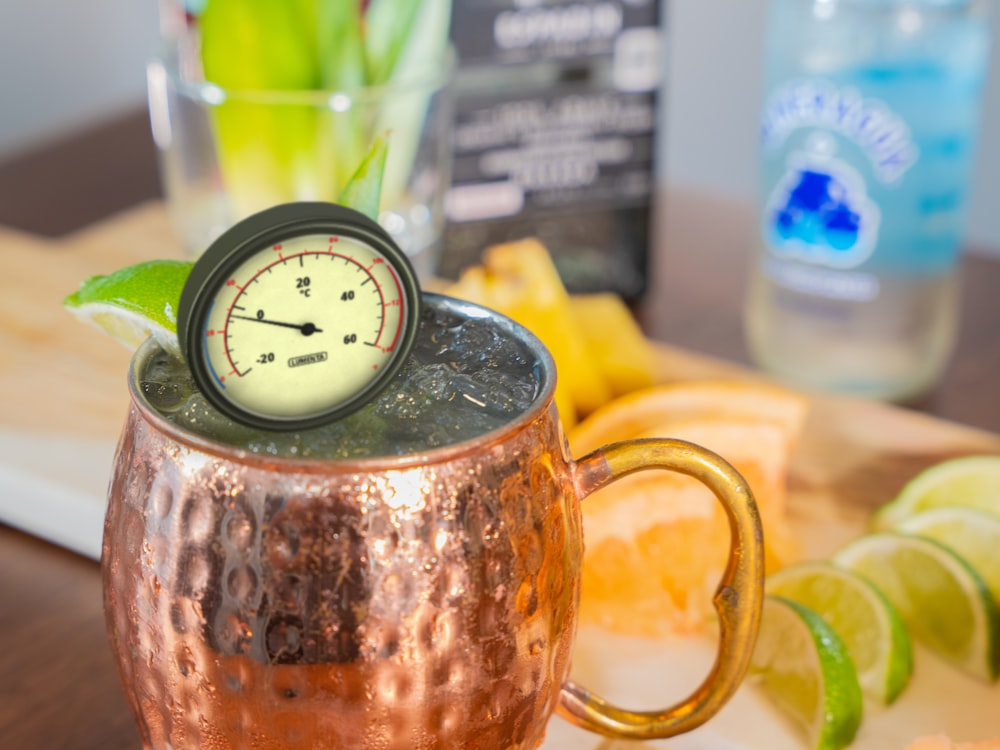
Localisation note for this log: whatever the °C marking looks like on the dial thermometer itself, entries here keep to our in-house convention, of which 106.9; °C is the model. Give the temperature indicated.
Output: -2; °C
